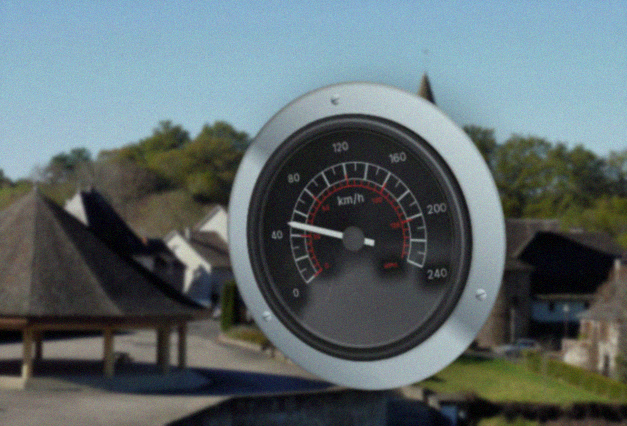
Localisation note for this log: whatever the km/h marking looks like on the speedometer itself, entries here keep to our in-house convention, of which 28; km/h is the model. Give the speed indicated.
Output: 50; km/h
